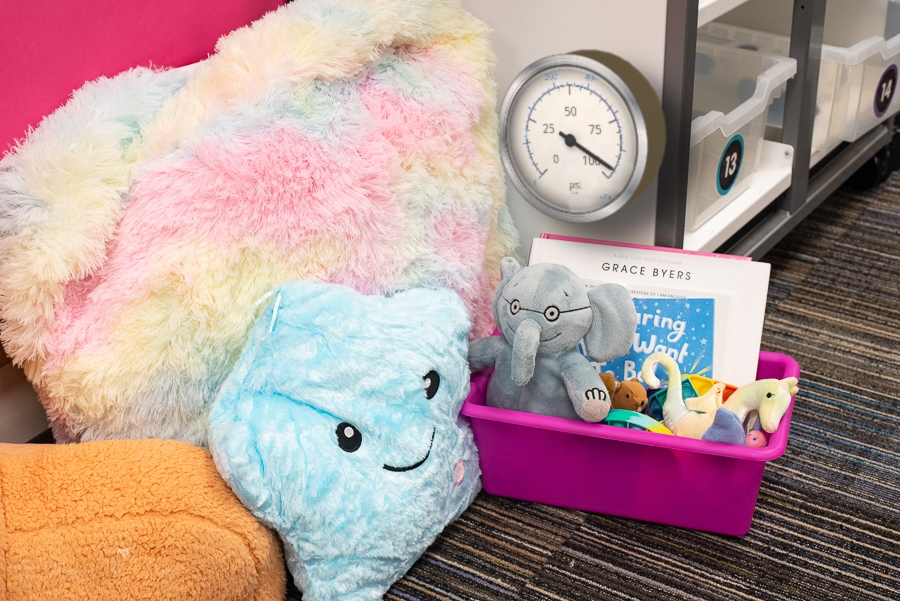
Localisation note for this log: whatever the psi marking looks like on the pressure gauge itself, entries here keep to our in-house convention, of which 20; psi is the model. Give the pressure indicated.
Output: 95; psi
